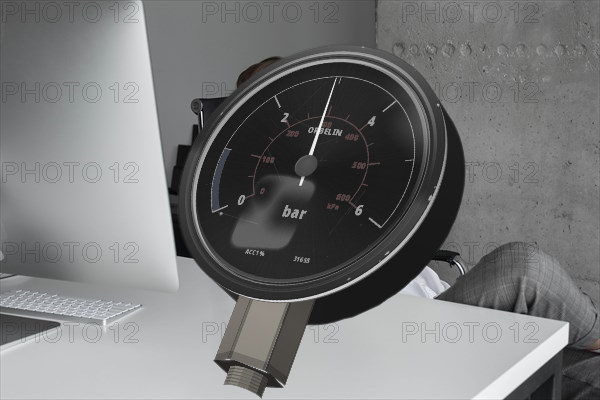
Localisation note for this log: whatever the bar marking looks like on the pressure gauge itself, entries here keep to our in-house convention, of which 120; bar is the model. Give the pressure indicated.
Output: 3; bar
